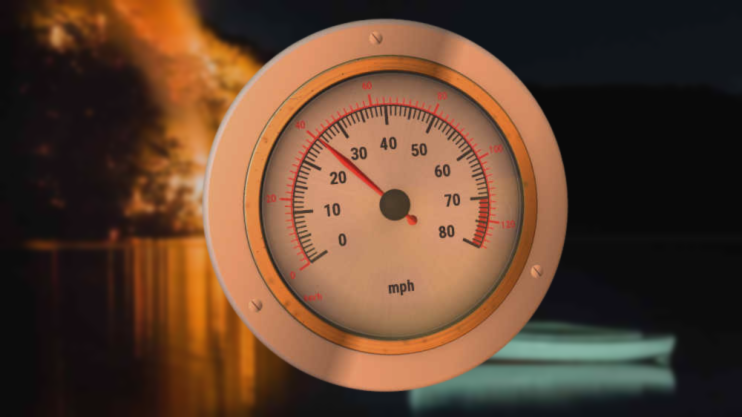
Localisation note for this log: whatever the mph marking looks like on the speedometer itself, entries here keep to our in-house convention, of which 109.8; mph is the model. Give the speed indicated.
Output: 25; mph
